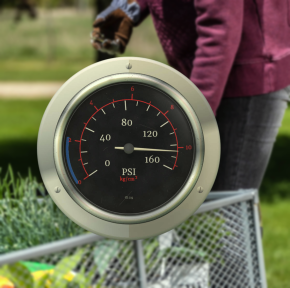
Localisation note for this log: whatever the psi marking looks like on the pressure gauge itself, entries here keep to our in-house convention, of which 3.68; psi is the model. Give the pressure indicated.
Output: 145; psi
